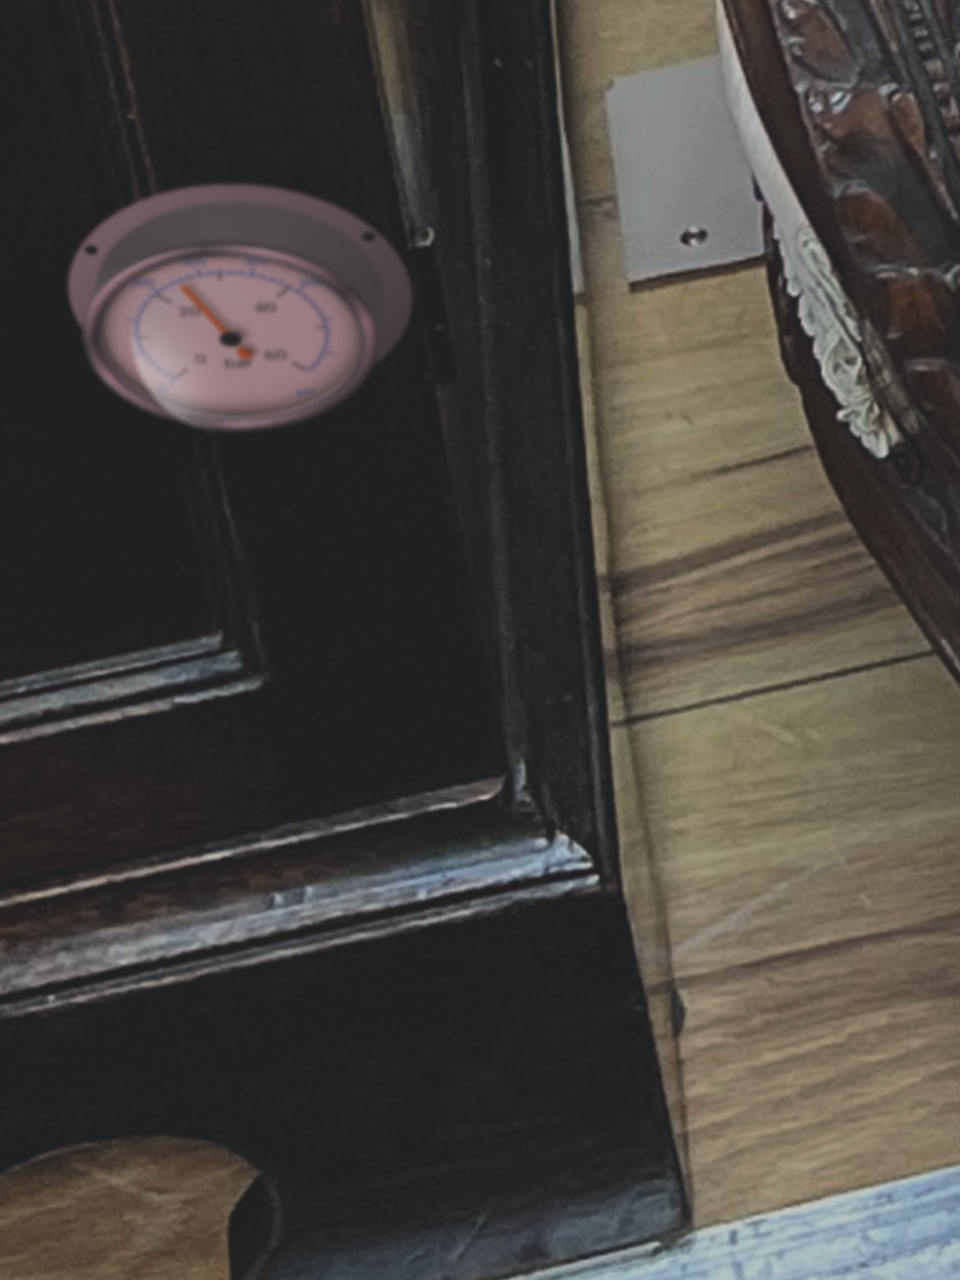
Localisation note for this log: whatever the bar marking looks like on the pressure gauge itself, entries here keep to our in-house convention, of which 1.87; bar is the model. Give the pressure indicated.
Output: 25; bar
